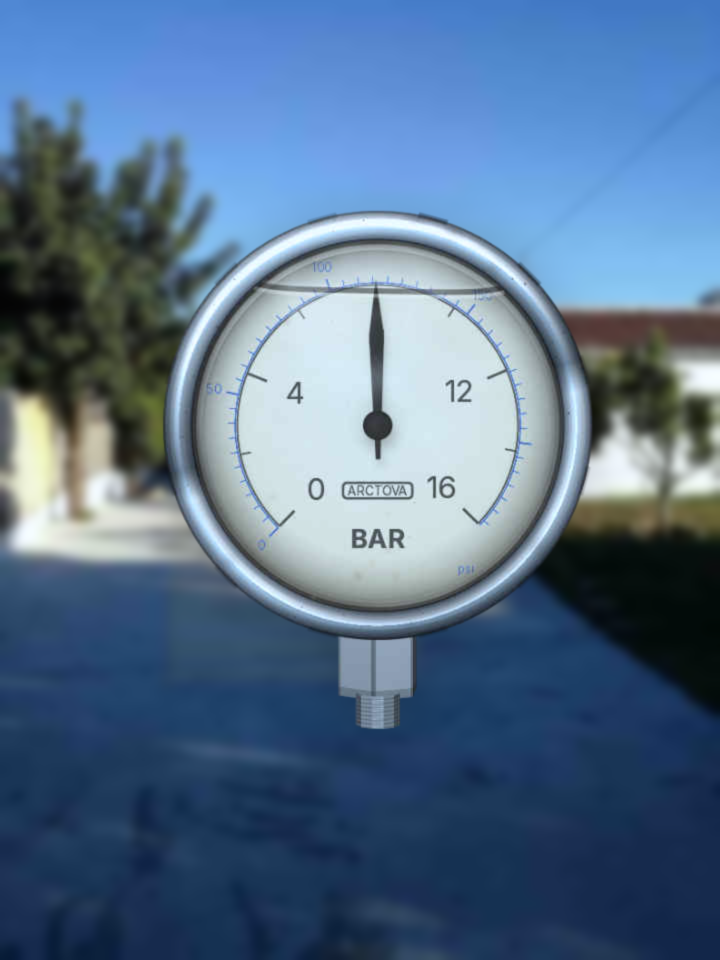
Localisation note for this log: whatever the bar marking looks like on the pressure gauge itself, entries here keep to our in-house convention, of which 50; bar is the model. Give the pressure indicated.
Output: 8; bar
